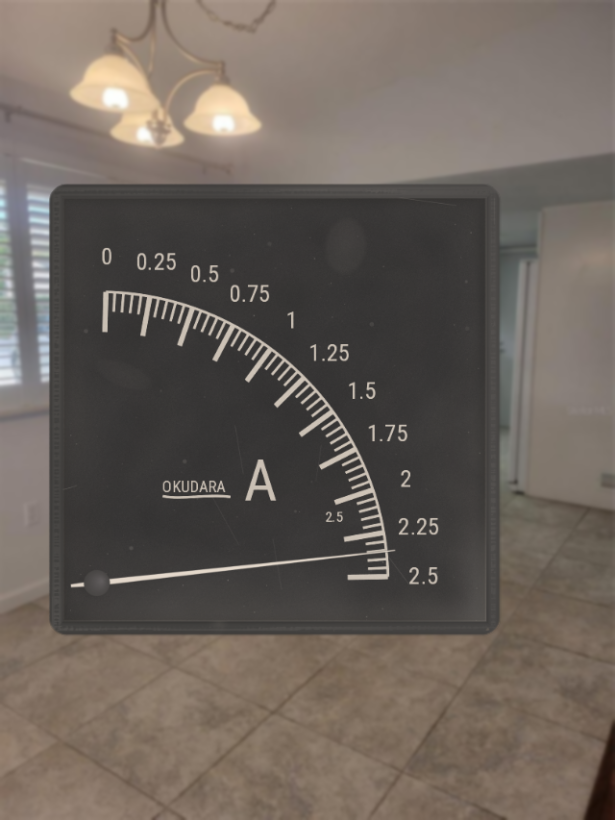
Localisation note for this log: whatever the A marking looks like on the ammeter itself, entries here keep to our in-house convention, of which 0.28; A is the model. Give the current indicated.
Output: 2.35; A
